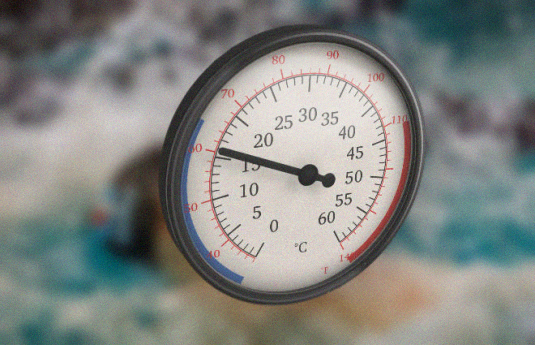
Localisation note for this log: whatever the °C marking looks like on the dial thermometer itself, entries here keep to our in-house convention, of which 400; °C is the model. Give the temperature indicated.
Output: 16; °C
